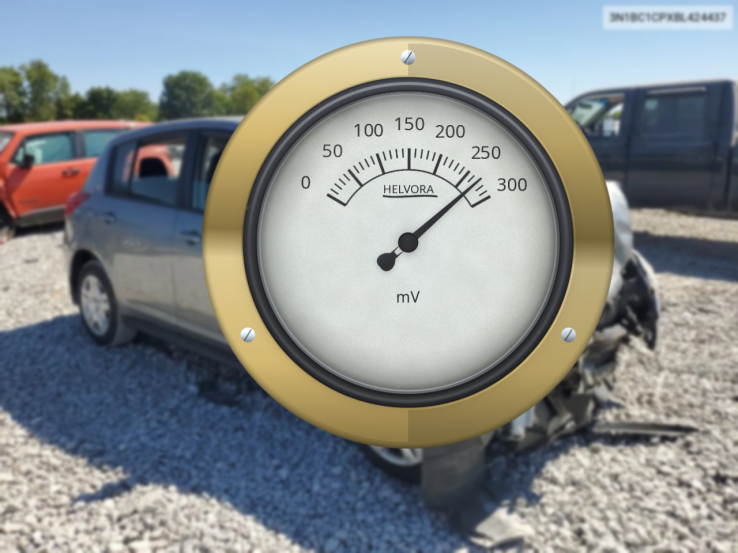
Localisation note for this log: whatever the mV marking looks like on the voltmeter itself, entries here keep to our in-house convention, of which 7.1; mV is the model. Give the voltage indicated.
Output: 270; mV
